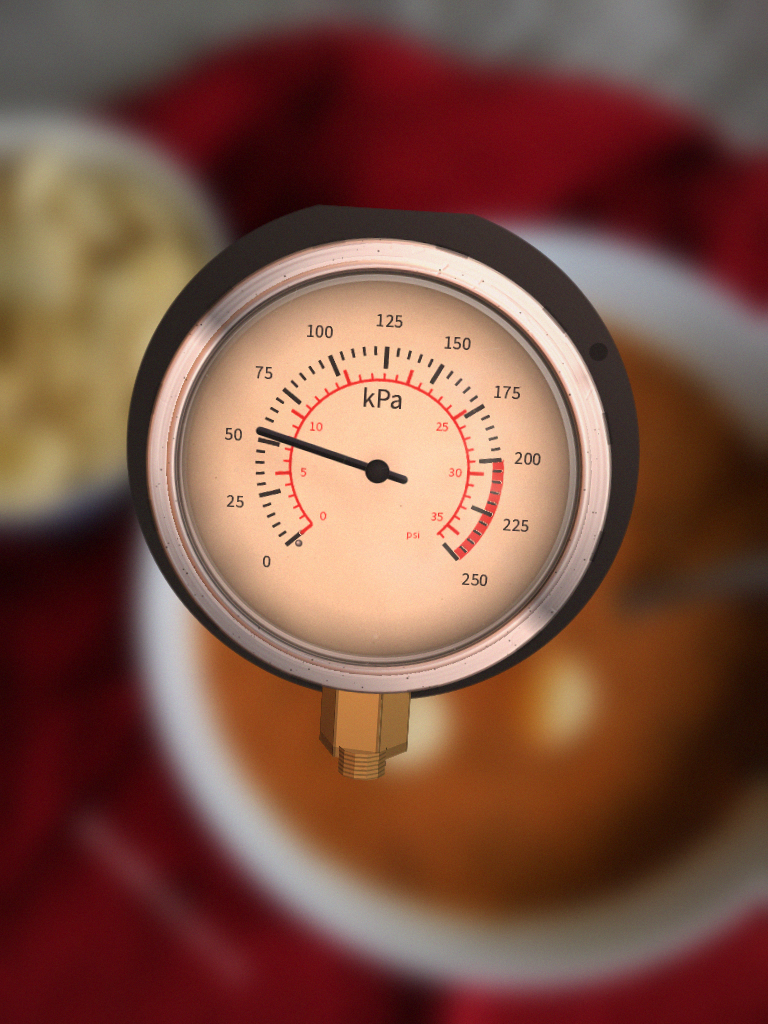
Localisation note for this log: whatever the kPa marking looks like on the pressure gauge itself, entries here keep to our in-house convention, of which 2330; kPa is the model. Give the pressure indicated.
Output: 55; kPa
